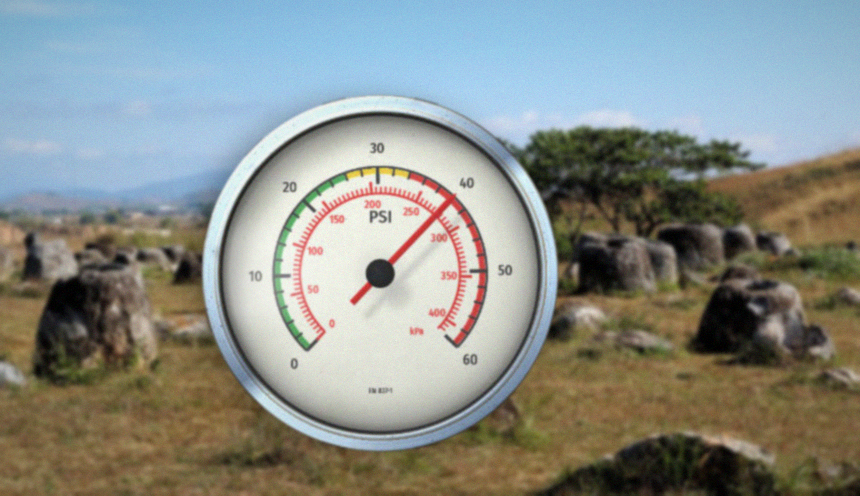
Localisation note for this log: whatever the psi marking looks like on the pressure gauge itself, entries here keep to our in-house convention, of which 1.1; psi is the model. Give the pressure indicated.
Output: 40; psi
